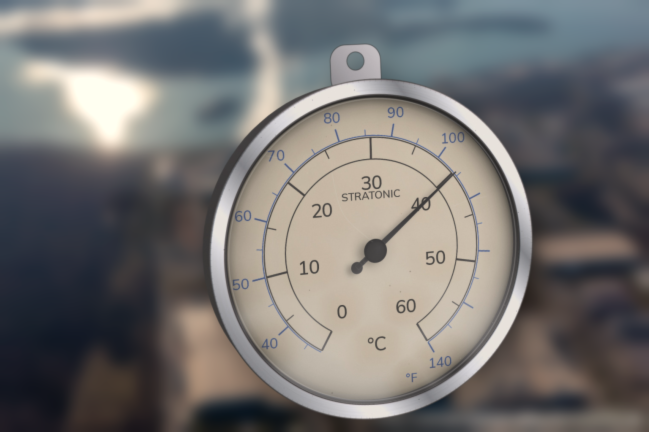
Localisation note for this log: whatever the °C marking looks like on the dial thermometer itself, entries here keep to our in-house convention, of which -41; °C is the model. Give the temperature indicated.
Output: 40; °C
